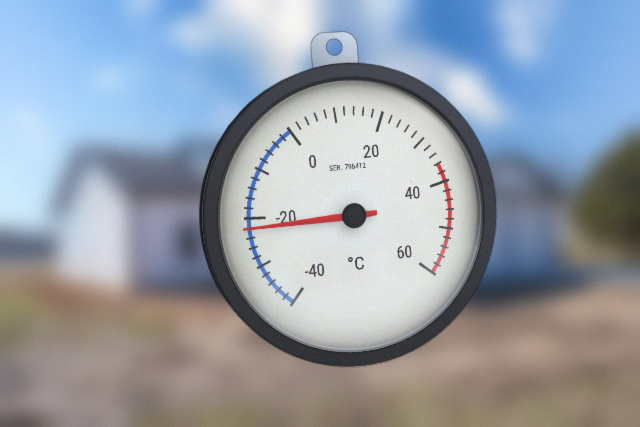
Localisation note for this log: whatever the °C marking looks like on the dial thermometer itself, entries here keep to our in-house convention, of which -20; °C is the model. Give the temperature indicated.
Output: -22; °C
